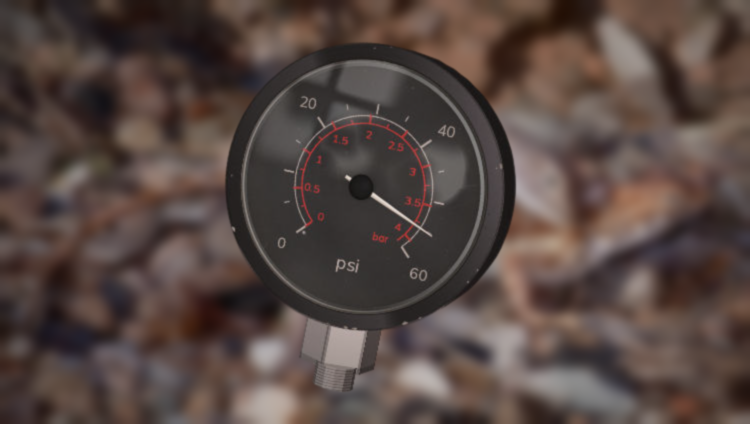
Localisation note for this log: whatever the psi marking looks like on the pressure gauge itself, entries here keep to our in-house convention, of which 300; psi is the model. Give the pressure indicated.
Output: 55; psi
